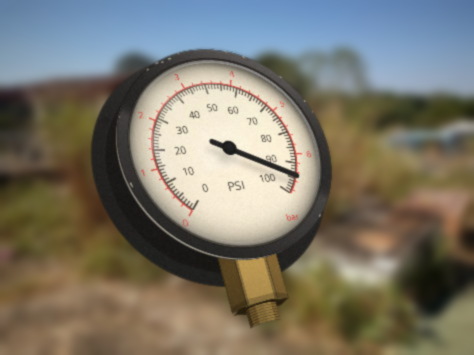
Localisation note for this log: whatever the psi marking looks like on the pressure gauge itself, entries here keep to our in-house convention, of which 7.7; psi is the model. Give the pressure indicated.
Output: 95; psi
